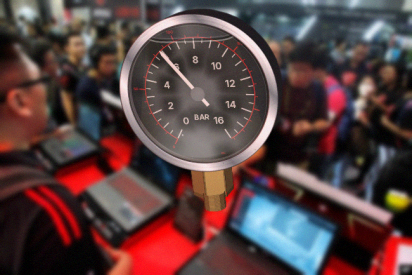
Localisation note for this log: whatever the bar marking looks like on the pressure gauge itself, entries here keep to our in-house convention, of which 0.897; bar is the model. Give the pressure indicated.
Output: 6; bar
